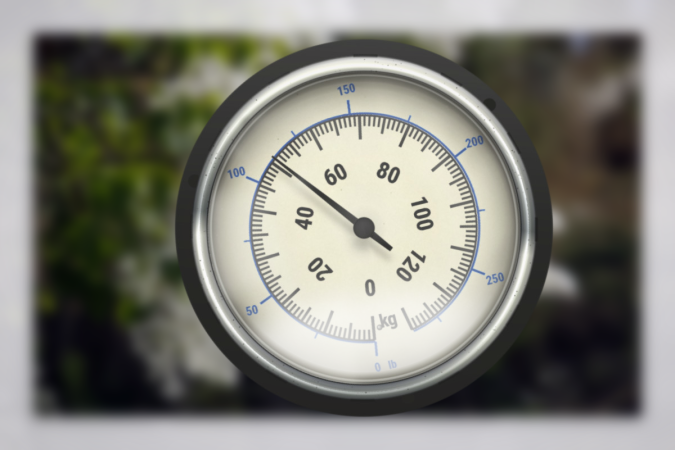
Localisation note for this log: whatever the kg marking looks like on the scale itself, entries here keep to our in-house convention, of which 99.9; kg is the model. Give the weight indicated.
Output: 51; kg
